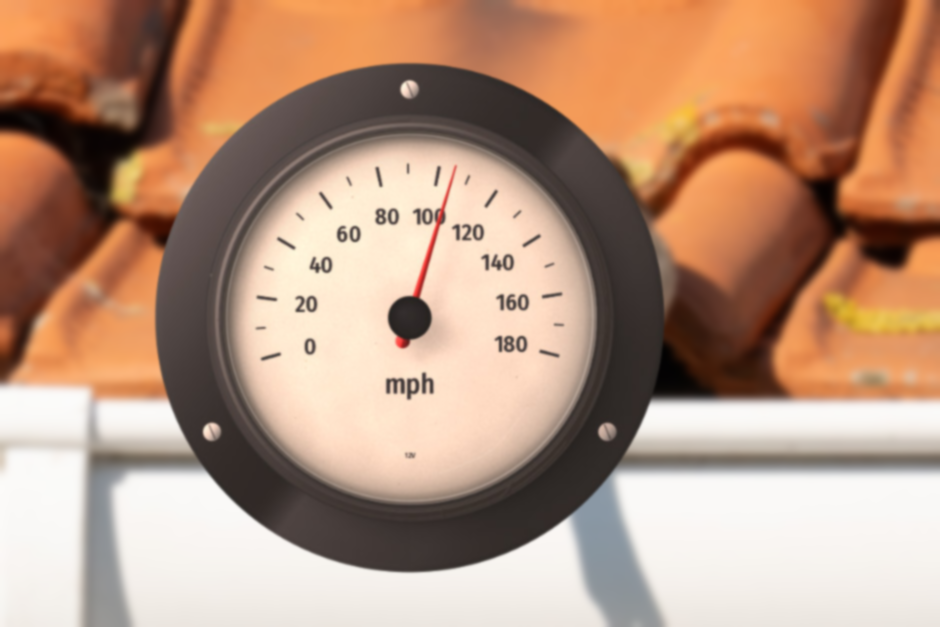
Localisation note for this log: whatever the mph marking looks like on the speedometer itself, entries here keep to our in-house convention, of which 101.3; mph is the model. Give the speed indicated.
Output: 105; mph
